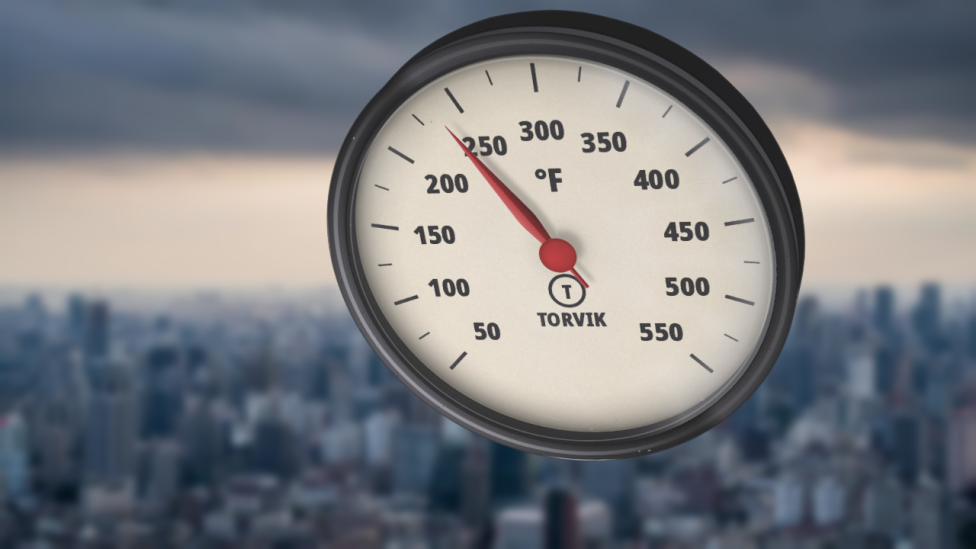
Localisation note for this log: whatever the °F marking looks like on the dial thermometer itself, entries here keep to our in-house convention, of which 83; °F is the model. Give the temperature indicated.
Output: 237.5; °F
